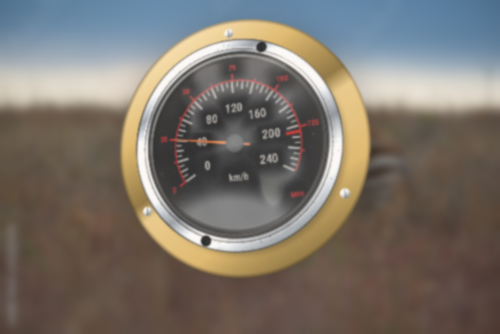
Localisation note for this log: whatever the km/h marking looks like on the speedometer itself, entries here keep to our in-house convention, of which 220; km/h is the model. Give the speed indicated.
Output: 40; km/h
